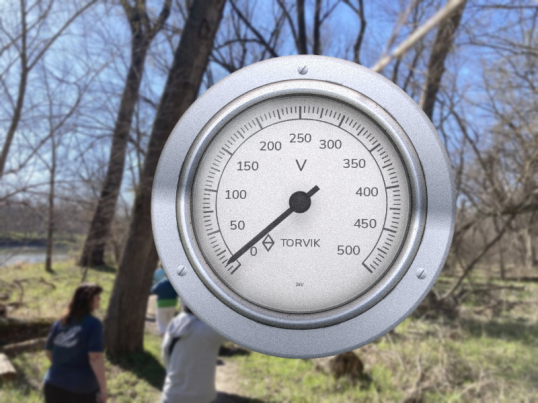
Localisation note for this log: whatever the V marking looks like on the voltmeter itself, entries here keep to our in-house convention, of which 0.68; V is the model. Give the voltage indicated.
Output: 10; V
